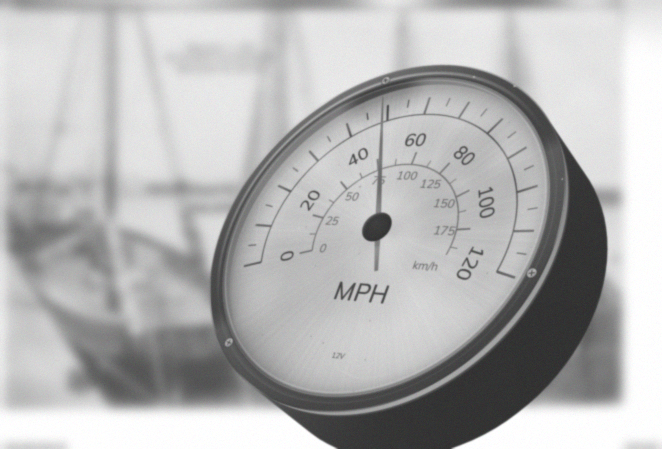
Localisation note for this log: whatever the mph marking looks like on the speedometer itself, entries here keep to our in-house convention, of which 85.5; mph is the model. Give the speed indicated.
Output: 50; mph
